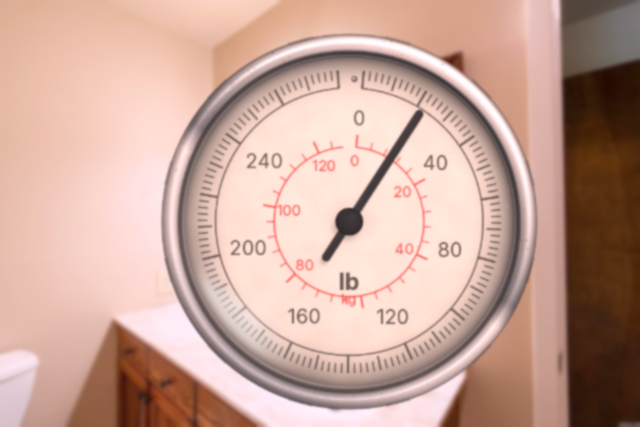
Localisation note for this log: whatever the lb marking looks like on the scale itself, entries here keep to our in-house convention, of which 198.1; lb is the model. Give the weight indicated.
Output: 22; lb
